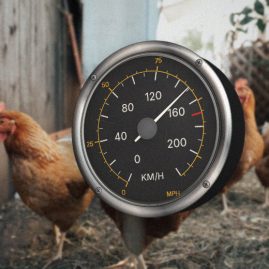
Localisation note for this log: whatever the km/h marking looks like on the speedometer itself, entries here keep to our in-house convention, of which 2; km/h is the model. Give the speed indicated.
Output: 150; km/h
